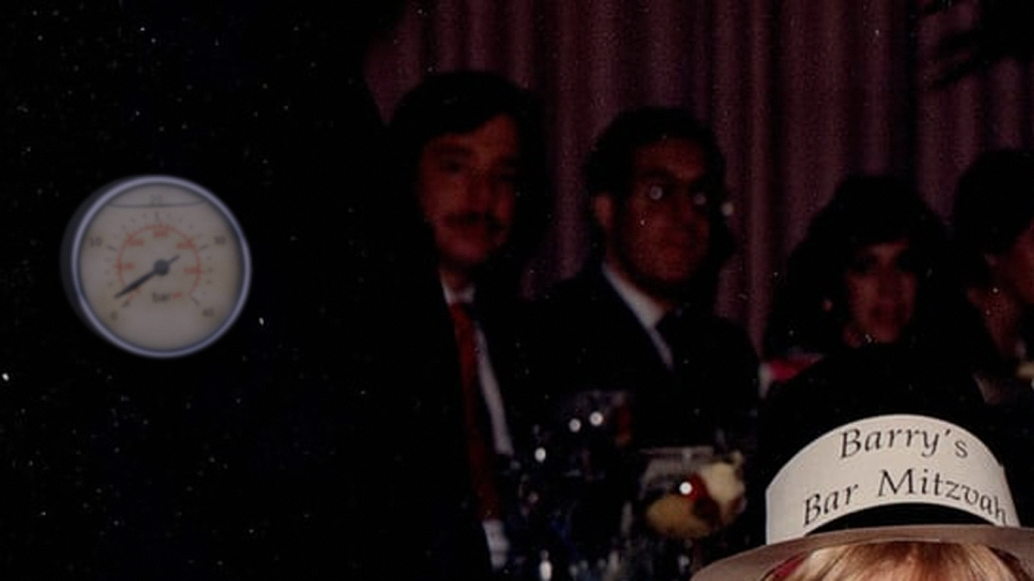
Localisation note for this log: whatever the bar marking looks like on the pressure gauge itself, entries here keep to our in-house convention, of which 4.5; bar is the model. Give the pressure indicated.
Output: 2; bar
